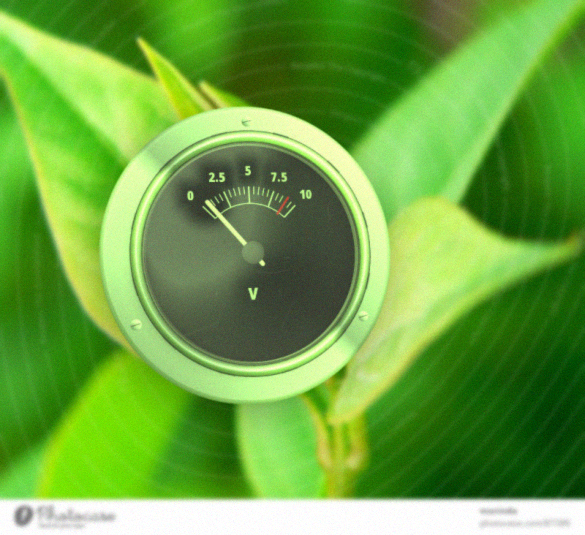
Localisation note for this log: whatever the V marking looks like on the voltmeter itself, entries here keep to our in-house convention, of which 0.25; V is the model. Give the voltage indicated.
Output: 0.5; V
